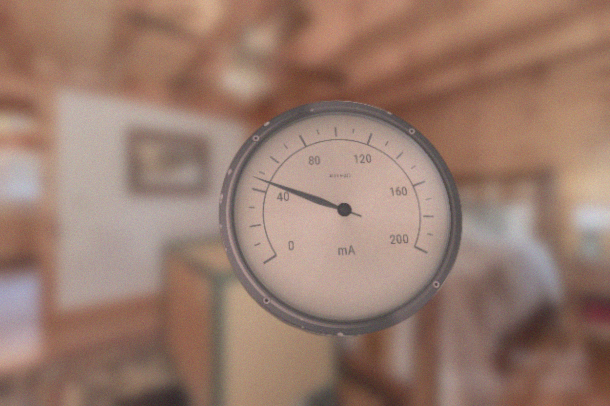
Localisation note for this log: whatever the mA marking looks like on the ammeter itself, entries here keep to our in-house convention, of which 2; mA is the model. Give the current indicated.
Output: 45; mA
